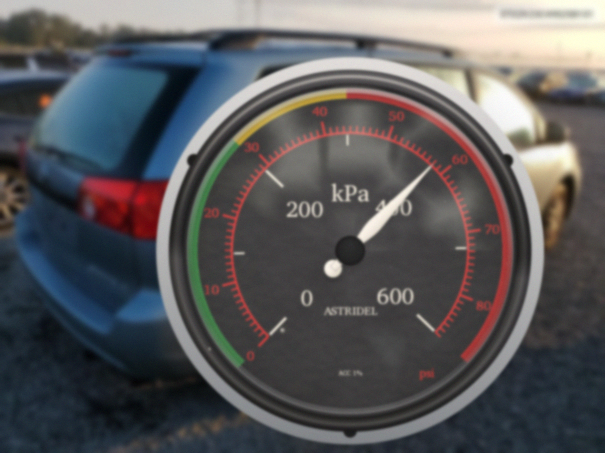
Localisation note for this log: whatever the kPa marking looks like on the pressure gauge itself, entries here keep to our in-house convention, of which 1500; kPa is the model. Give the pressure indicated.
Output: 400; kPa
